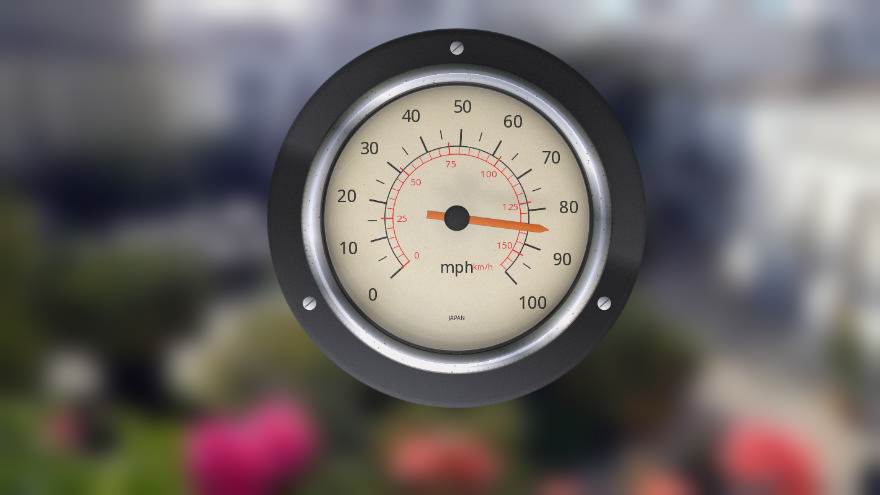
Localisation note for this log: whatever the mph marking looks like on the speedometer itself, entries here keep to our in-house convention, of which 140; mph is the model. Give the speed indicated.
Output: 85; mph
